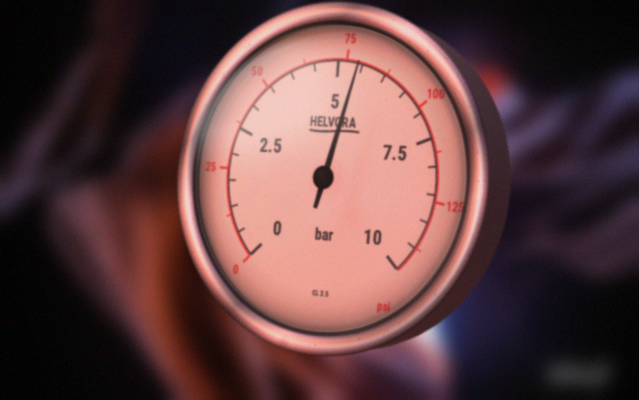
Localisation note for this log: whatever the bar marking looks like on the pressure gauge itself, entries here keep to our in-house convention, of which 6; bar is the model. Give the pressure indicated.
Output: 5.5; bar
